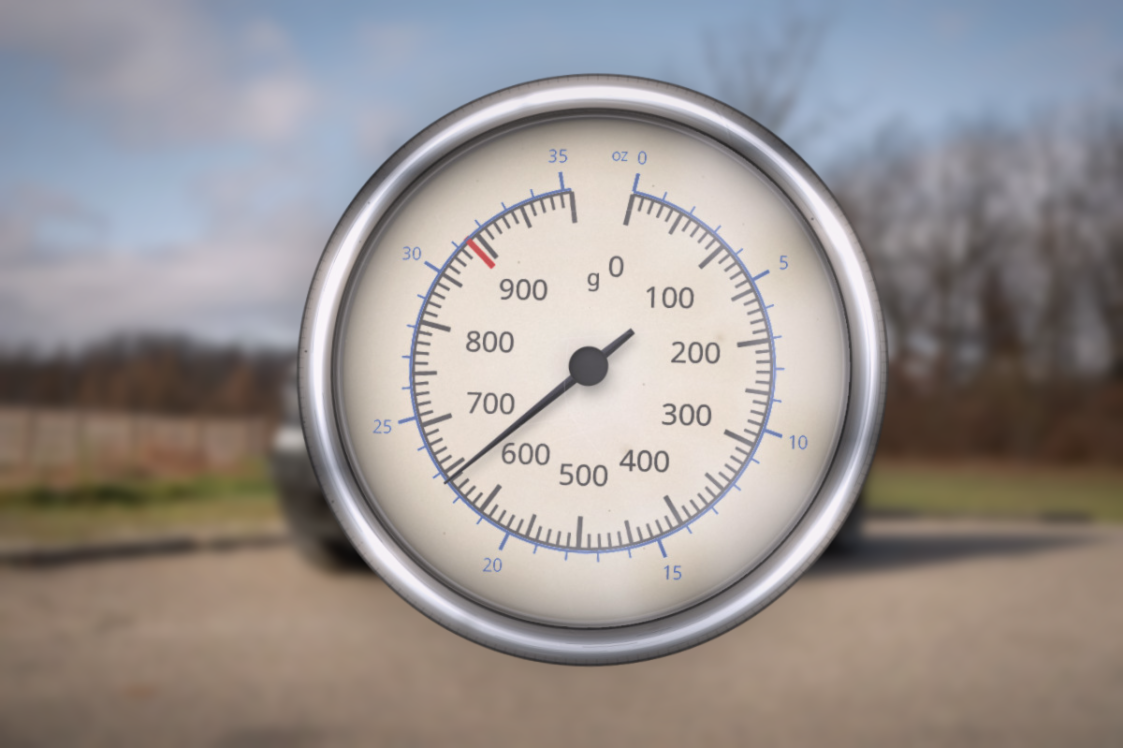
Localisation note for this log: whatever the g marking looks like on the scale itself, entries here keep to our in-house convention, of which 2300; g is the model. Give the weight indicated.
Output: 640; g
